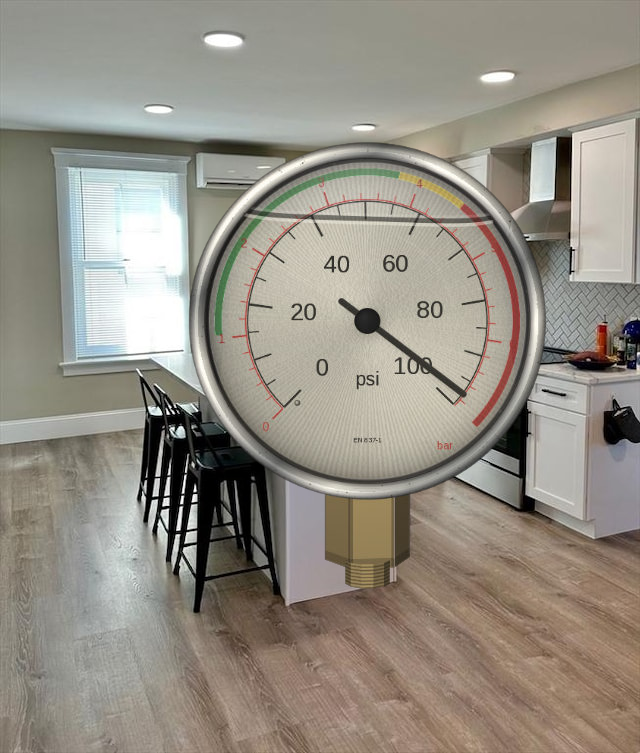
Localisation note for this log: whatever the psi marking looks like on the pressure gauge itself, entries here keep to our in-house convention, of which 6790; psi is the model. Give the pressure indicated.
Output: 97.5; psi
